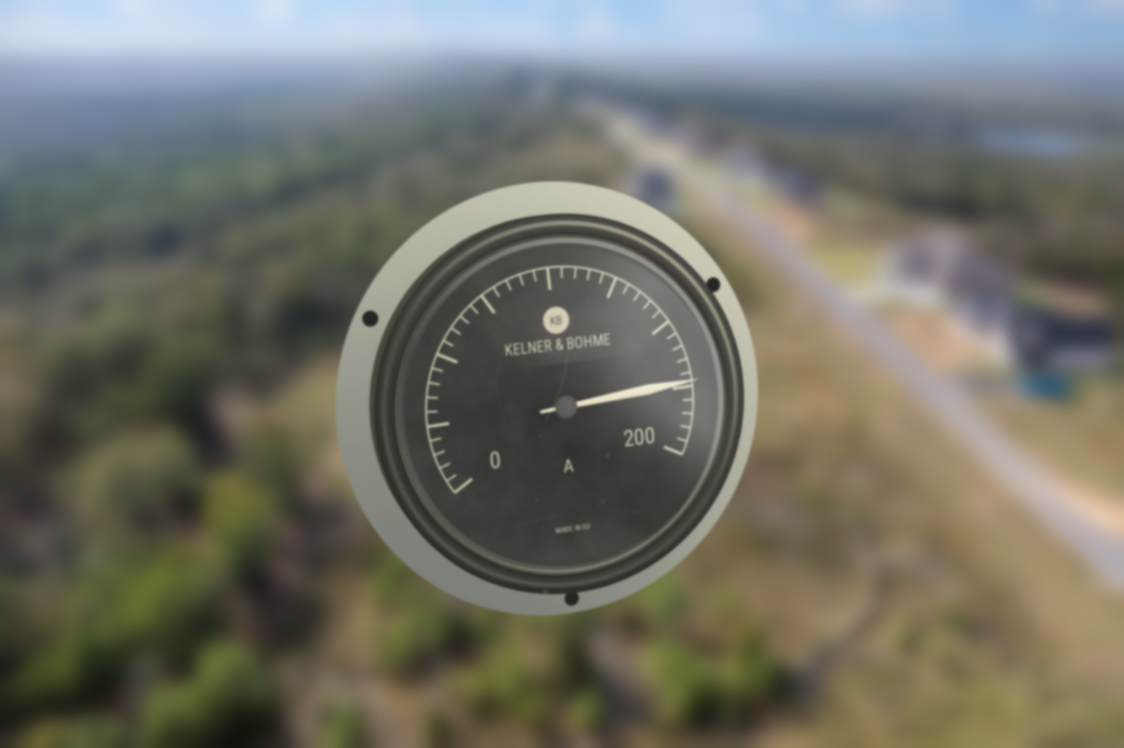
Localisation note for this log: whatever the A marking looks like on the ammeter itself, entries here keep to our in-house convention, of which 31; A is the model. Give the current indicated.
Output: 172.5; A
